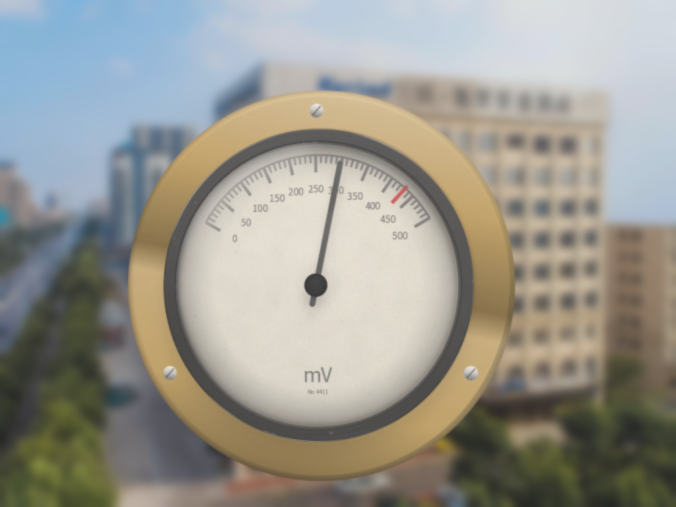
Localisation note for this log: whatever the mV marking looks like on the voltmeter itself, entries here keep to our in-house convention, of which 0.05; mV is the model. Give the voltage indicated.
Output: 300; mV
